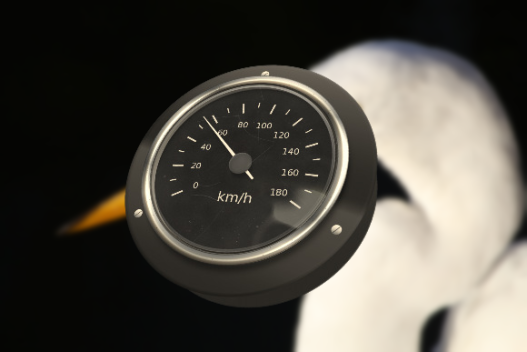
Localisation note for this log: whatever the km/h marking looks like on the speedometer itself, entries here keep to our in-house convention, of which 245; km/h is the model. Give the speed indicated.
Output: 55; km/h
